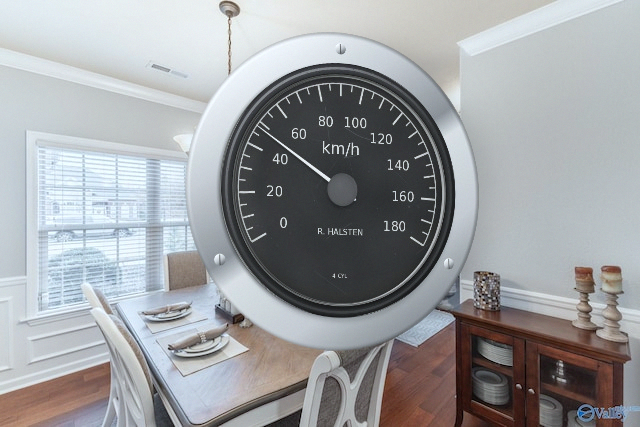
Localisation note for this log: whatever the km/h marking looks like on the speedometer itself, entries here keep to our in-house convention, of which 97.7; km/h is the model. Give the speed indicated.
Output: 47.5; km/h
